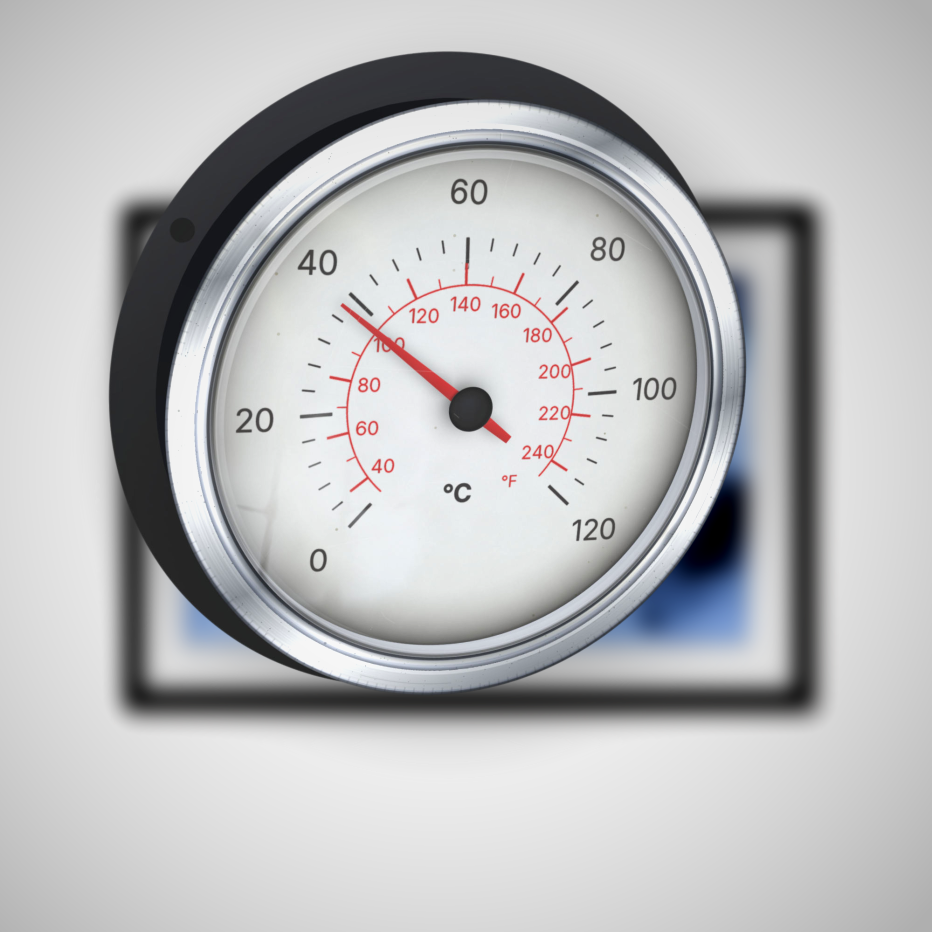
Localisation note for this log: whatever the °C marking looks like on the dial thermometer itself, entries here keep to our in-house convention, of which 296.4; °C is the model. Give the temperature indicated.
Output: 38; °C
